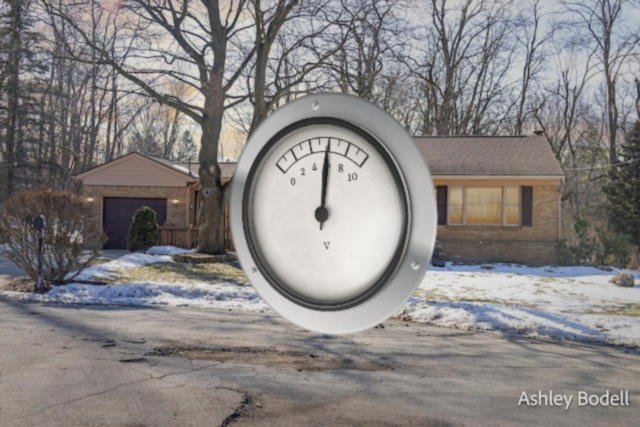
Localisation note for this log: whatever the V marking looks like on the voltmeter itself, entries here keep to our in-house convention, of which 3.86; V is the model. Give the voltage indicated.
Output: 6; V
